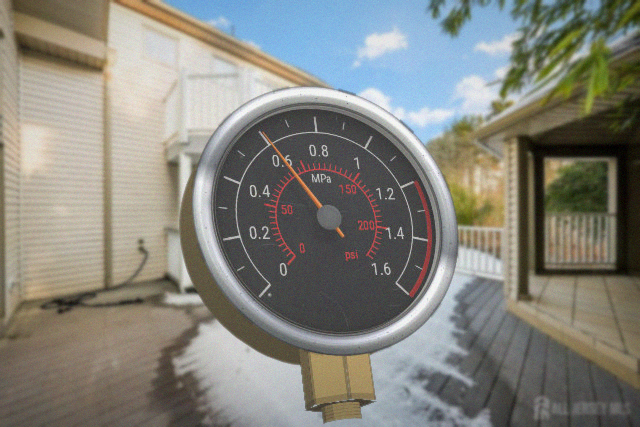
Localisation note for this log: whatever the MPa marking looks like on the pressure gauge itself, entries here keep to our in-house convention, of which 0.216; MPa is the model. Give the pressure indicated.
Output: 0.6; MPa
